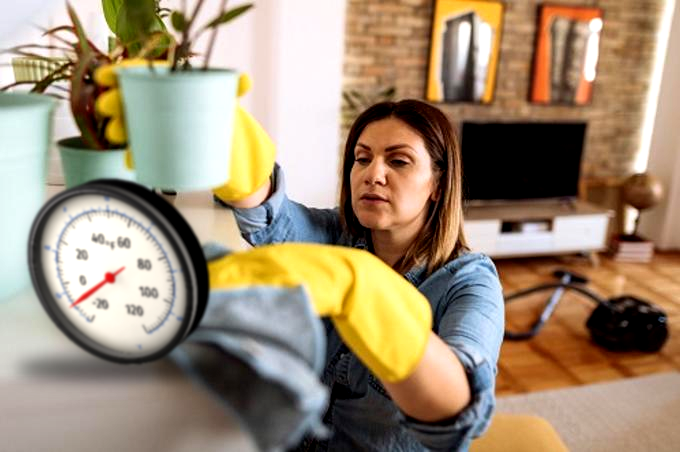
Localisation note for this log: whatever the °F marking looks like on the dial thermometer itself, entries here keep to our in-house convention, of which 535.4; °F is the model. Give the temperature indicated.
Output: -10; °F
